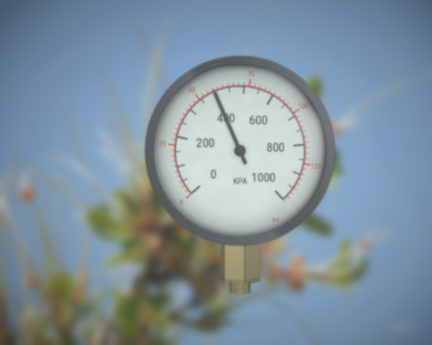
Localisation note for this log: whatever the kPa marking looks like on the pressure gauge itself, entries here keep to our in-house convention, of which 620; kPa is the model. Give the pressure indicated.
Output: 400; kPa
